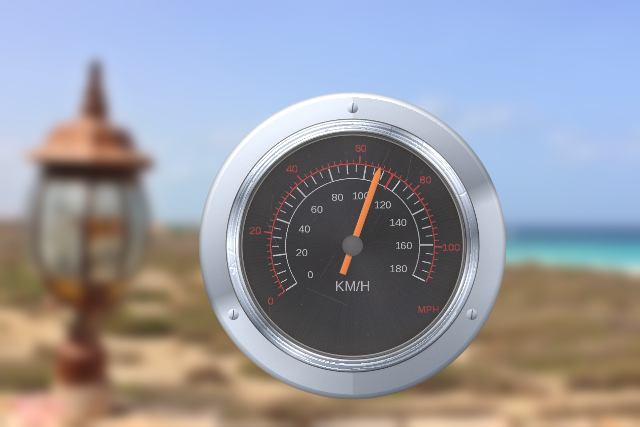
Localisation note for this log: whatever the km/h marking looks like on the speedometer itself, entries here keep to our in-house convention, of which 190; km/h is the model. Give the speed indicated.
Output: 107.5; km/h
